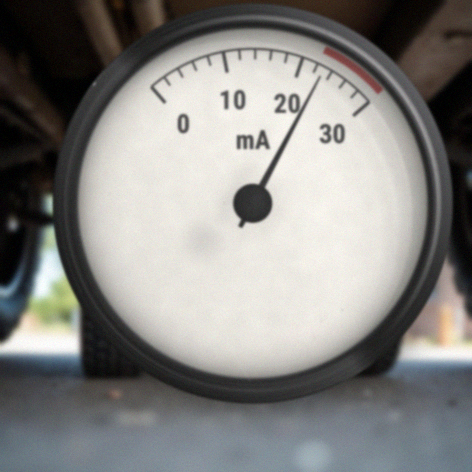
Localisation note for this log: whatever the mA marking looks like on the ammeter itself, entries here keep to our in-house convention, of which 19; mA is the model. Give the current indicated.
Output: 23; mA
